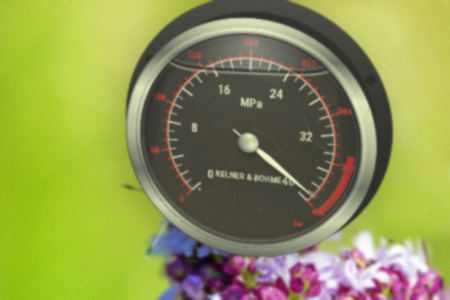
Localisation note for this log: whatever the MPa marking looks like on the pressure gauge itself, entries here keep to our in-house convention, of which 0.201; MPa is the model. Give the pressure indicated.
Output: 39; MPa
